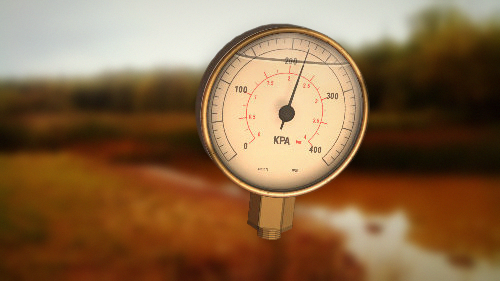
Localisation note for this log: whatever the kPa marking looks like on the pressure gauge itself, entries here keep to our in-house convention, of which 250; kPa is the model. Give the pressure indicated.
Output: 220; kPa
